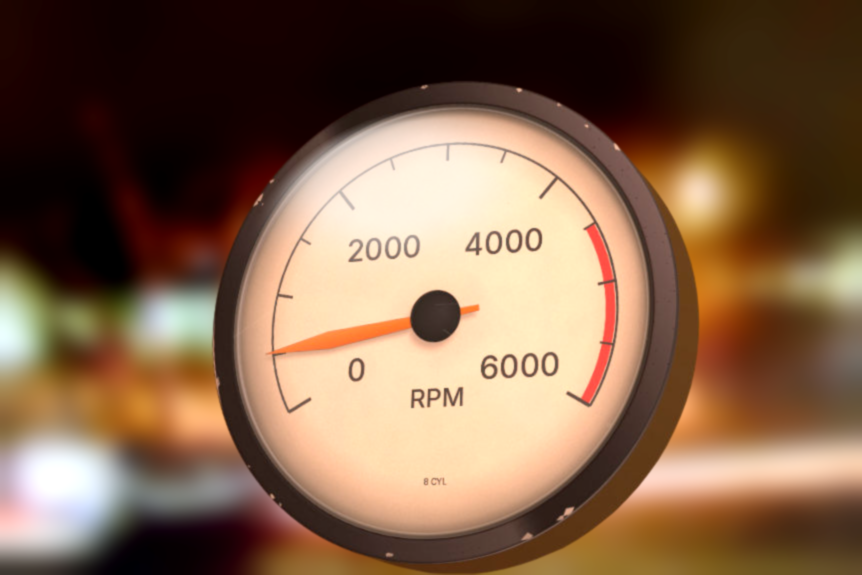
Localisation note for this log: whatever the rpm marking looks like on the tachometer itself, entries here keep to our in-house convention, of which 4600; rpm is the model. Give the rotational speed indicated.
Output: 500; rpm
